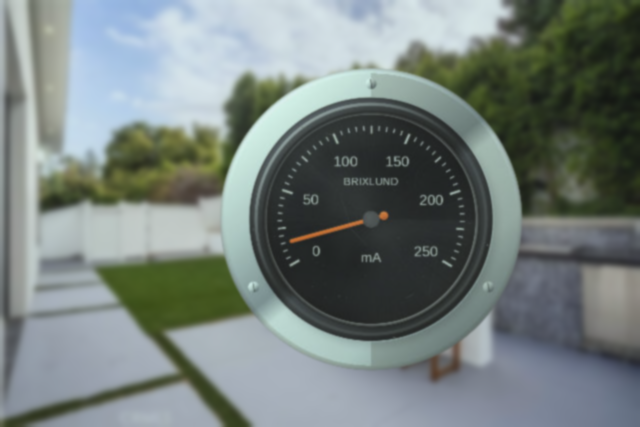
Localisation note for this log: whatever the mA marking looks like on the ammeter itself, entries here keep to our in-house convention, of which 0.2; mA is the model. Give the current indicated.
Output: 15; mA
